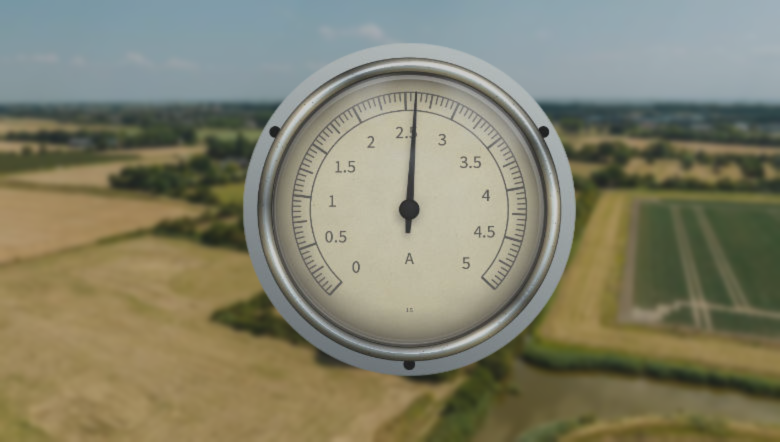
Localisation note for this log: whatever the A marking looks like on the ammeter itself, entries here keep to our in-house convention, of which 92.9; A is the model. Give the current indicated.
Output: 2.6; A
